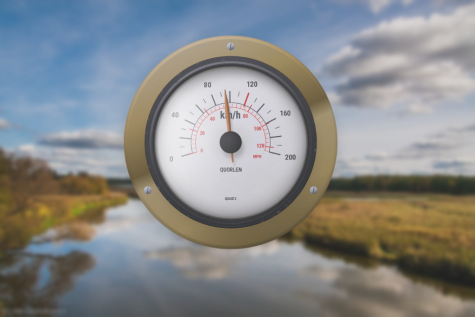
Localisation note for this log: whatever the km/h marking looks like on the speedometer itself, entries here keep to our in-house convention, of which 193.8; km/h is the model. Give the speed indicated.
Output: 95; km/h
